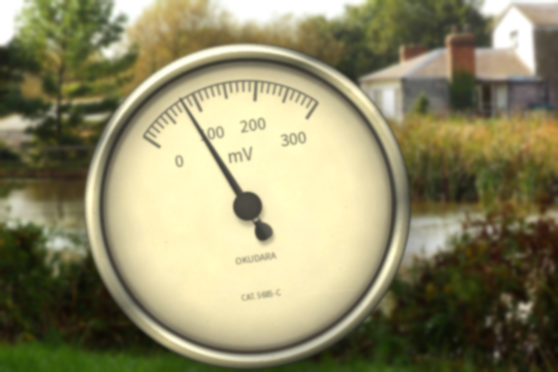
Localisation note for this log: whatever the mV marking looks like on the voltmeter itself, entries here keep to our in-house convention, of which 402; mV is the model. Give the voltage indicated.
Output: 80; mV
